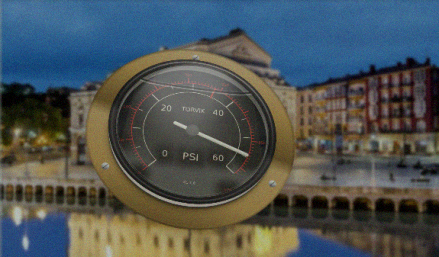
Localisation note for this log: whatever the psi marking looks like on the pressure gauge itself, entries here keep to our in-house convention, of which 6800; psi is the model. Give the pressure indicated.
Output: 55; psi
